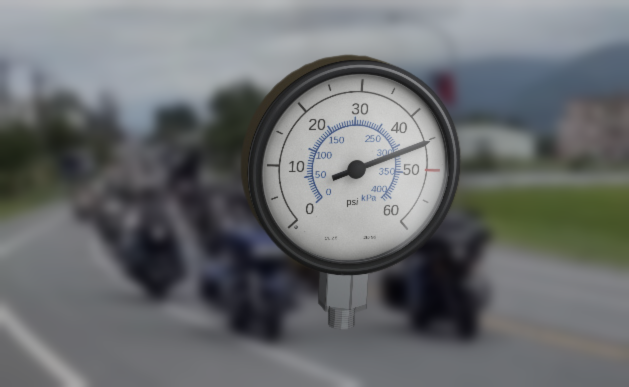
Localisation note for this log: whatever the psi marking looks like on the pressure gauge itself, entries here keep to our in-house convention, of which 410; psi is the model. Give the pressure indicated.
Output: 45; psi
